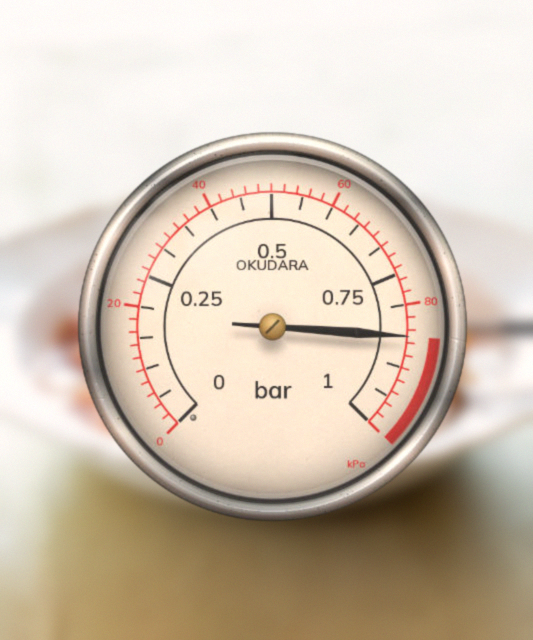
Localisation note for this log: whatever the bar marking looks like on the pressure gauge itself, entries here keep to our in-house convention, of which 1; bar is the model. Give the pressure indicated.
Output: 0.85; bar
